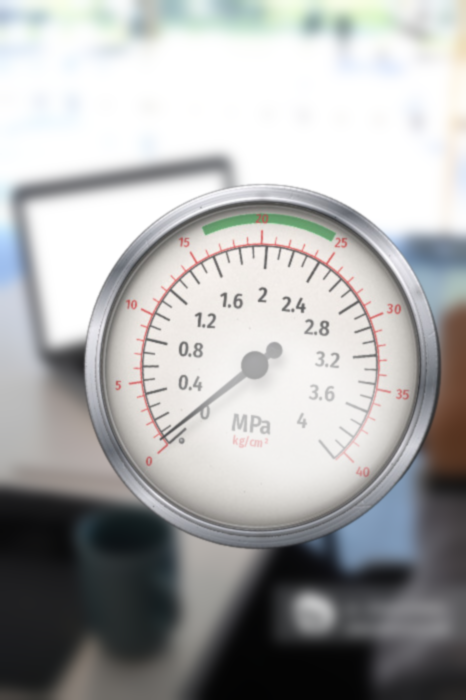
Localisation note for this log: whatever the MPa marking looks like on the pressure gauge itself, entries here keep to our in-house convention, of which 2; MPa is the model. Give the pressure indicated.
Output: 0.05; MPa
